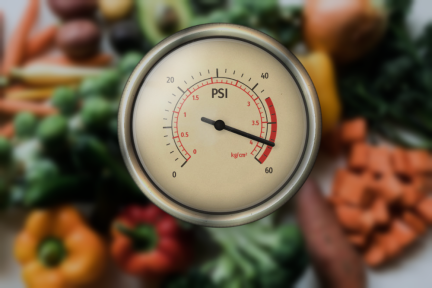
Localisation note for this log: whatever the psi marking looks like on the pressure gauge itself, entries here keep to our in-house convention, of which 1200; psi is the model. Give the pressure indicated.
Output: 55; psi
